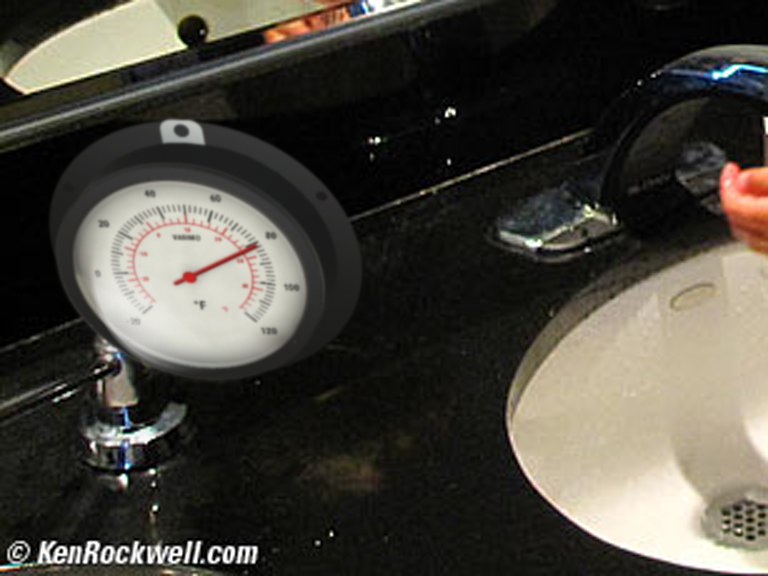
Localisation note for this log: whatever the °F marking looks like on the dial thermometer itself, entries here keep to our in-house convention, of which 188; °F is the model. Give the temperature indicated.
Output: 80; °F
